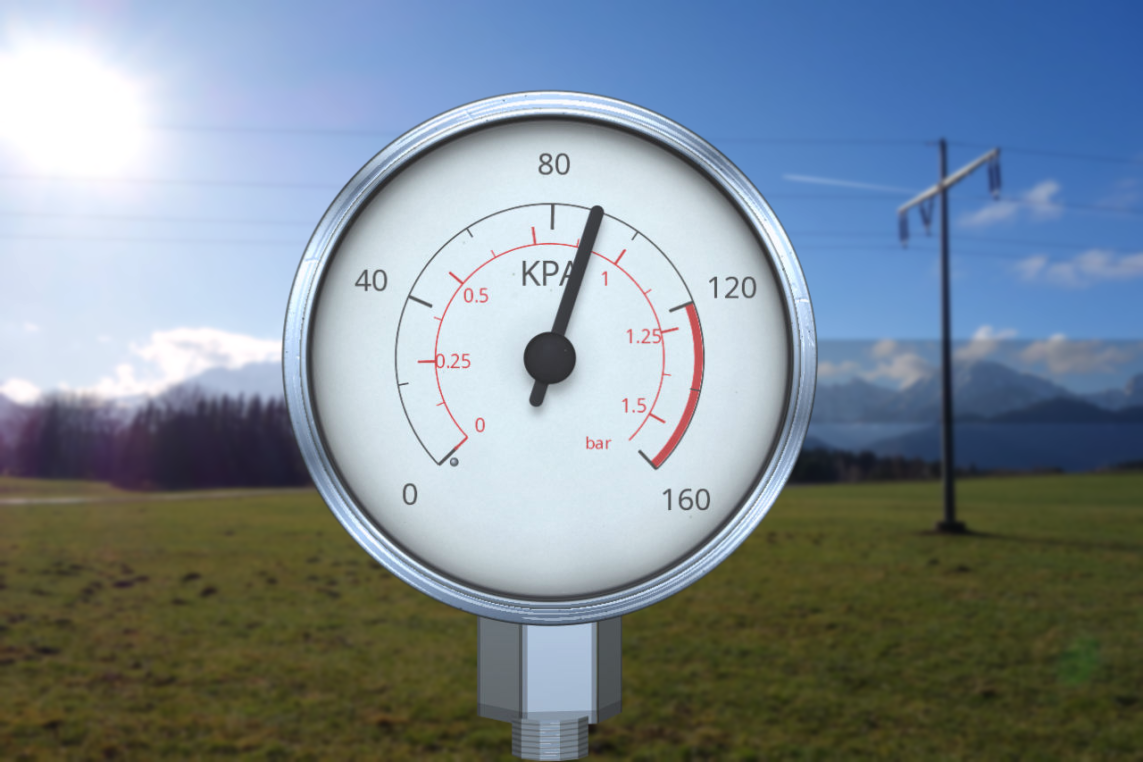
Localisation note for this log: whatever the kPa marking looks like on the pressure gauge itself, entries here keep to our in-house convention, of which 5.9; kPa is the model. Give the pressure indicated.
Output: 90; kPa
